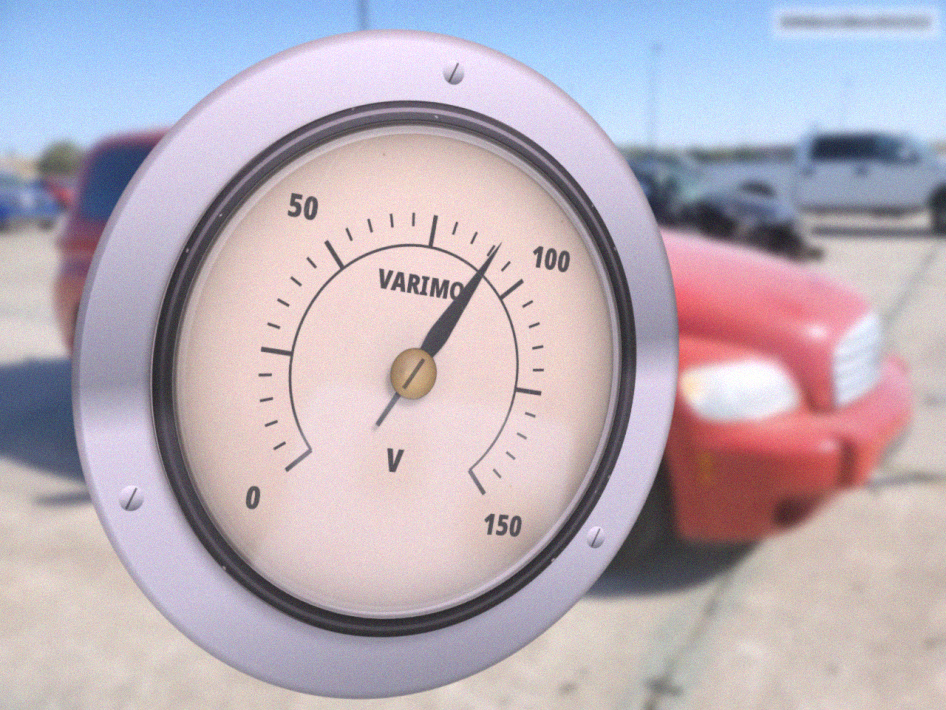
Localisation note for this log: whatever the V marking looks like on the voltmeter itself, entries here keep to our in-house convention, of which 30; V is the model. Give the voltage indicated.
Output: 90; V
